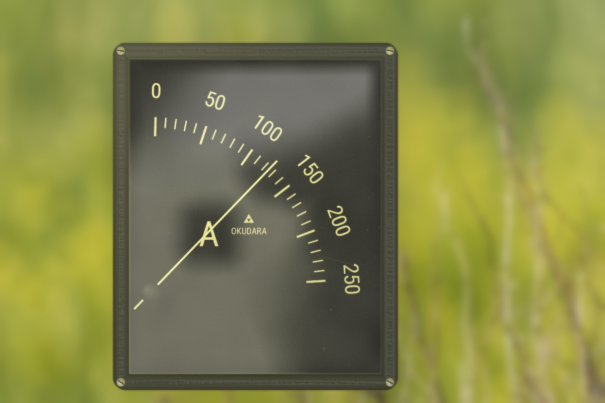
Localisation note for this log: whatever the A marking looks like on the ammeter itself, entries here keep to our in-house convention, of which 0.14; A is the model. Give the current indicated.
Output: 125; A
